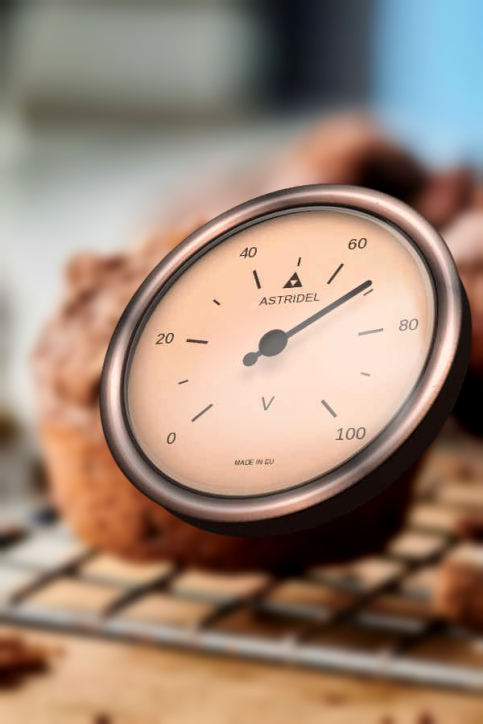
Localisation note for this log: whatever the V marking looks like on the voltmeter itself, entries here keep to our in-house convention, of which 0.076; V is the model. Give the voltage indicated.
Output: 70; V
